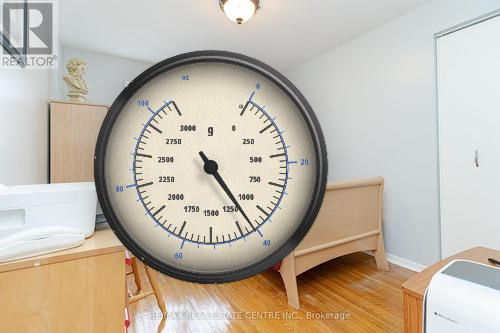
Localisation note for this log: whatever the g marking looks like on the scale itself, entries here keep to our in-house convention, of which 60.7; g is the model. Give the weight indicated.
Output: 1150; g
